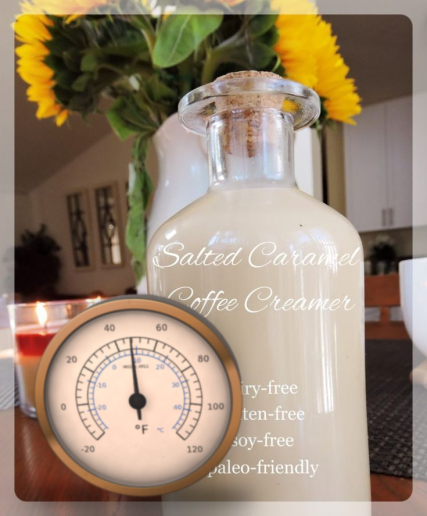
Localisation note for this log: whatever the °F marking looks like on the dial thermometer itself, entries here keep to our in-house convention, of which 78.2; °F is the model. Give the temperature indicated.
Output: 48; °F
